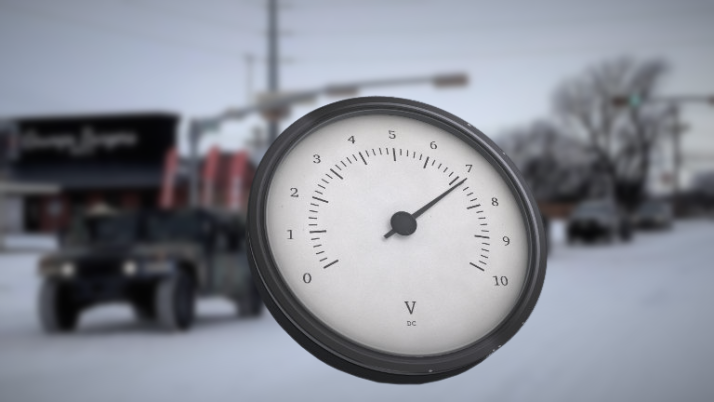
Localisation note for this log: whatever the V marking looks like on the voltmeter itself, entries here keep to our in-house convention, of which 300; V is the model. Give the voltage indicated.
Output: 7.2; V
